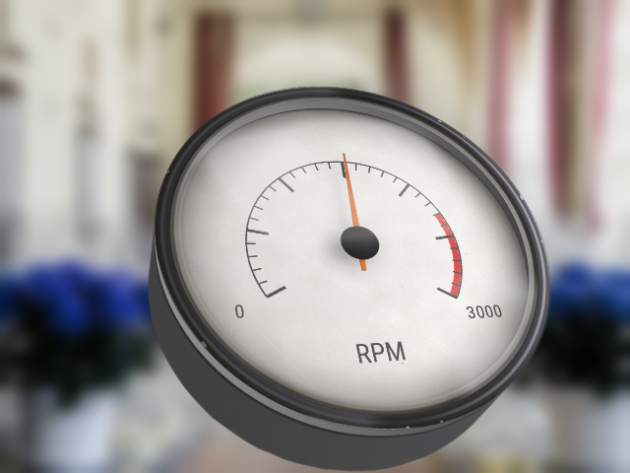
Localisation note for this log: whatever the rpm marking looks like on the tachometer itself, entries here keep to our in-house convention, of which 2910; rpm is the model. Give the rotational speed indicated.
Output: 1500; rpm
